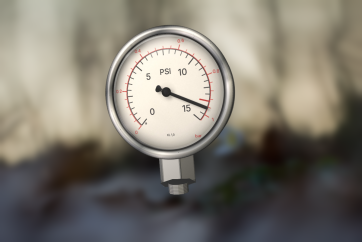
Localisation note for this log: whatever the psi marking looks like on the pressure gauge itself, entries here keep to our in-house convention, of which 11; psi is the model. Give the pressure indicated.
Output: 14; psi
